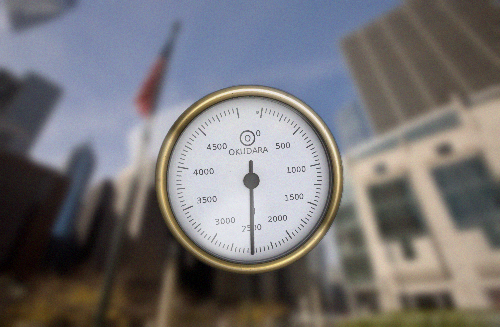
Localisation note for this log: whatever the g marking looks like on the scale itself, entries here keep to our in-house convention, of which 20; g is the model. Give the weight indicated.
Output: 2500; g
